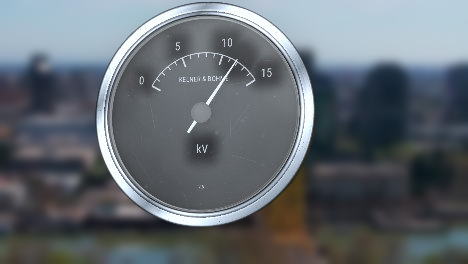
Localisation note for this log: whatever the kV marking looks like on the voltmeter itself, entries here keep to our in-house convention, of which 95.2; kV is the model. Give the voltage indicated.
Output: 12; kV
